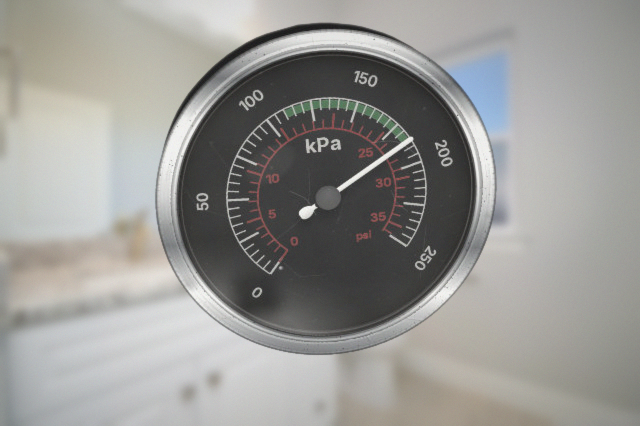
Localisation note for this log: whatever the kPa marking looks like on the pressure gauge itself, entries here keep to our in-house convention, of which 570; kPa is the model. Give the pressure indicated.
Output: 185; kPa
